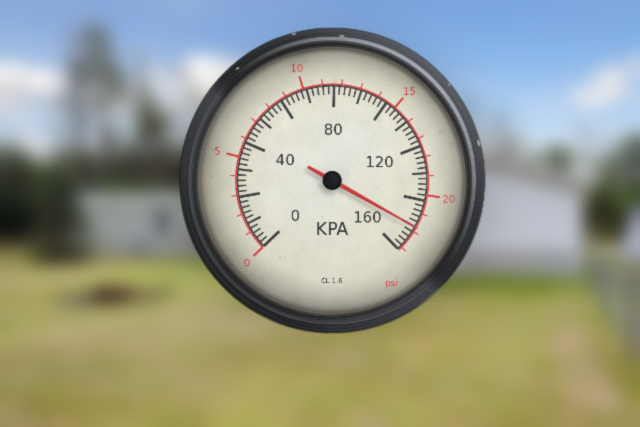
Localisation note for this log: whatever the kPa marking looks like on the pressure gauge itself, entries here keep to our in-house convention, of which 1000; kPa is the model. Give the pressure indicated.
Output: 150; kPa
